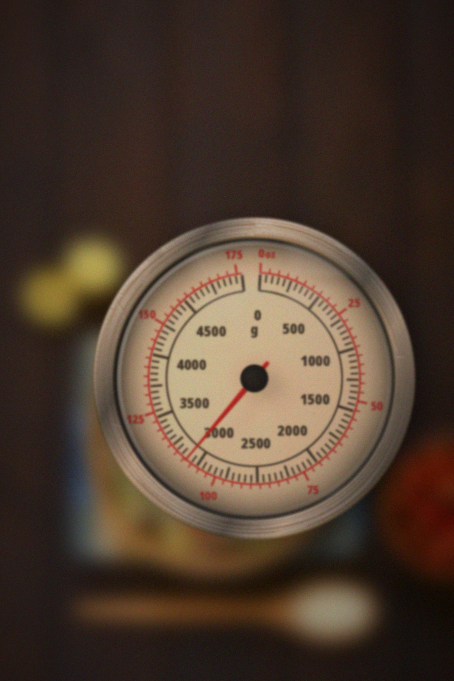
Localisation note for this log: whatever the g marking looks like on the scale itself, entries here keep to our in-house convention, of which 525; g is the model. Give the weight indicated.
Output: 3100; g
